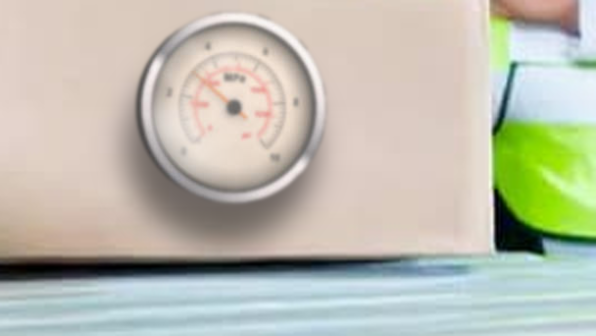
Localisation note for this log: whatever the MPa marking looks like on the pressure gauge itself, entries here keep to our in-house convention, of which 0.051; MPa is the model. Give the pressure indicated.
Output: 3; MPa
